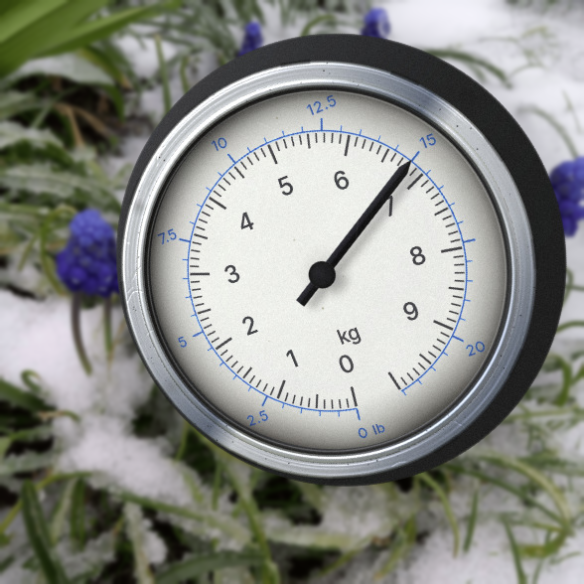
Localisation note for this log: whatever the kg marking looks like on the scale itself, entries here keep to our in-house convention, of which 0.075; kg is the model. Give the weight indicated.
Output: 6.8; kg
